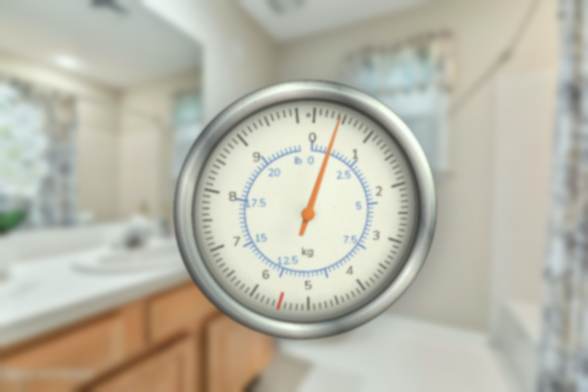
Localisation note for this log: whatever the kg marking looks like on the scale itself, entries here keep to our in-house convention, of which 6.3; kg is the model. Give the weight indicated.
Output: 0.4; kg
